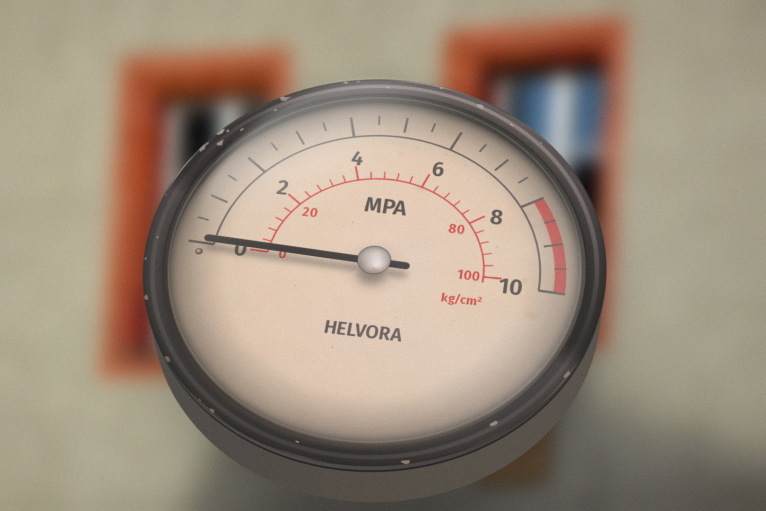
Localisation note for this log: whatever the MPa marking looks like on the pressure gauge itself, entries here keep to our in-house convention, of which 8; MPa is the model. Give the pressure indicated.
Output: 0; MPa
